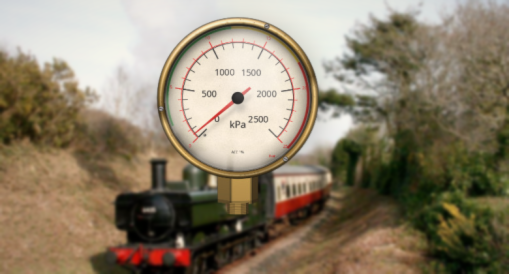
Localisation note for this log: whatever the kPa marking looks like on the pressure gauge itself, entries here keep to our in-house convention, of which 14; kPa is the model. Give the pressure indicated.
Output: 50; kPa
